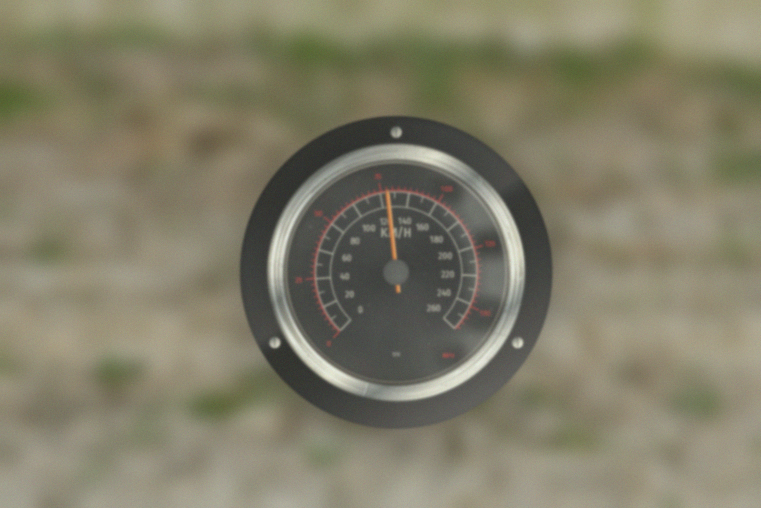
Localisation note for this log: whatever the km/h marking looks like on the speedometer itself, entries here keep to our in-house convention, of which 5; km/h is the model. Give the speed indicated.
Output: 125; km/h
